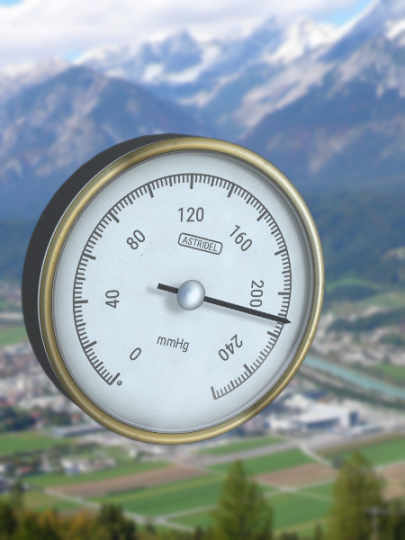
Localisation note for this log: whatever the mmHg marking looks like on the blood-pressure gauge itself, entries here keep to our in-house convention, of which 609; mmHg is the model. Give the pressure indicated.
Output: 212; mmHg
